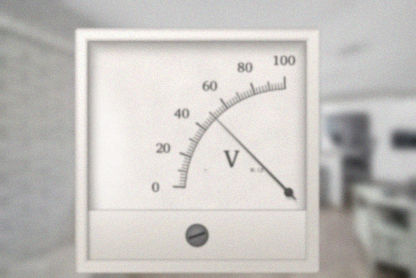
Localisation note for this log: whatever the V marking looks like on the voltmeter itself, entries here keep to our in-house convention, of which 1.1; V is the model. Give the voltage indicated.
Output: 50; V
